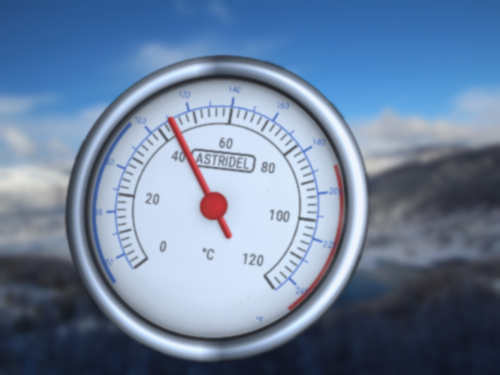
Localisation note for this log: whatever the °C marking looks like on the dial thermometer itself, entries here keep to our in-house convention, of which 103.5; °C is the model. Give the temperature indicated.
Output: 44; °C
